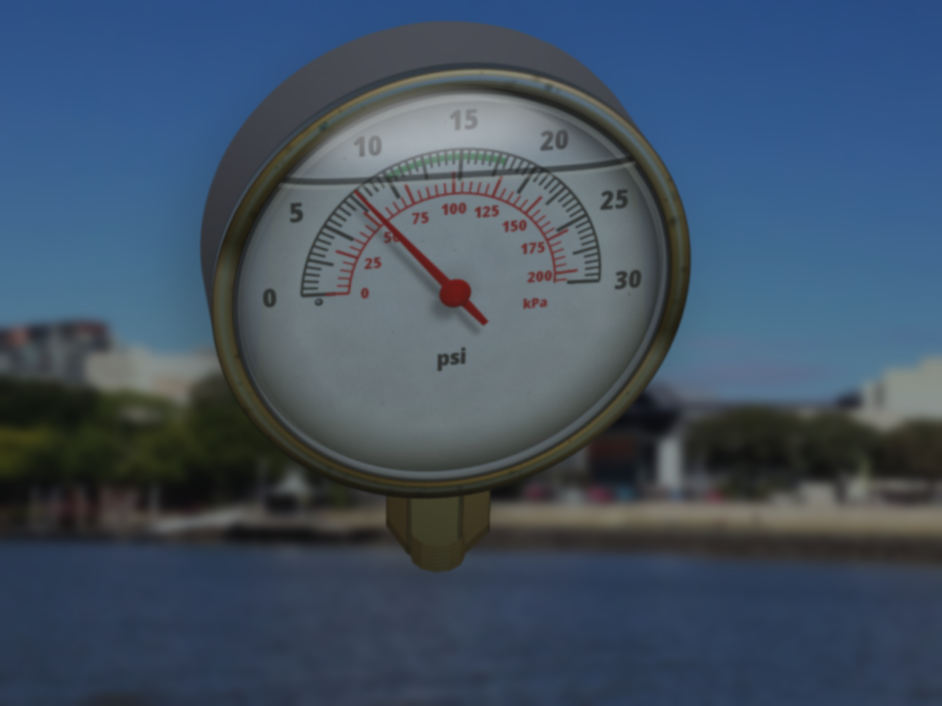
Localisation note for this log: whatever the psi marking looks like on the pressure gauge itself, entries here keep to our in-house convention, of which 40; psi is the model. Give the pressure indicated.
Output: 8; psi
